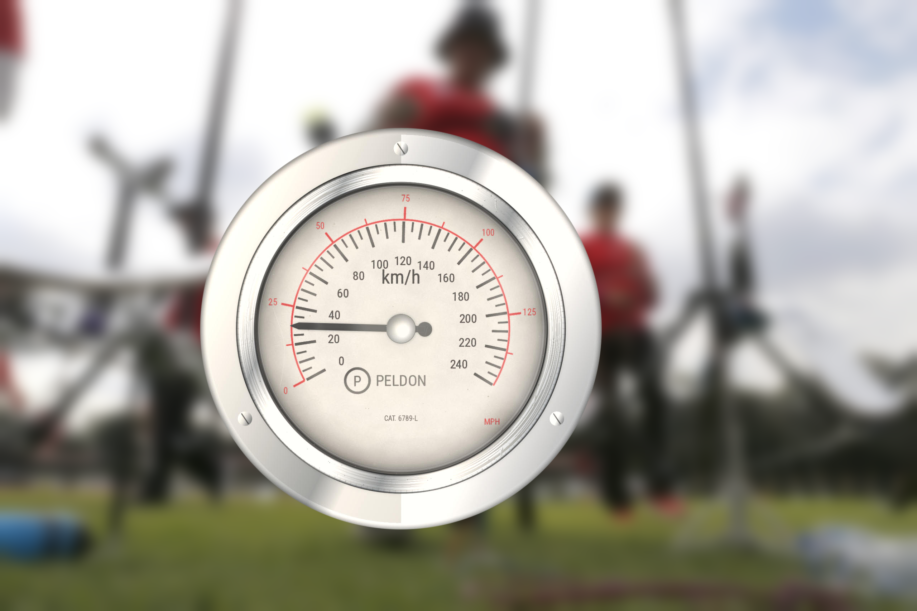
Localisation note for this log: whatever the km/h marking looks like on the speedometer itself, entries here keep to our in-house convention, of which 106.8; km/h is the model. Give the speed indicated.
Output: 30; km/h
